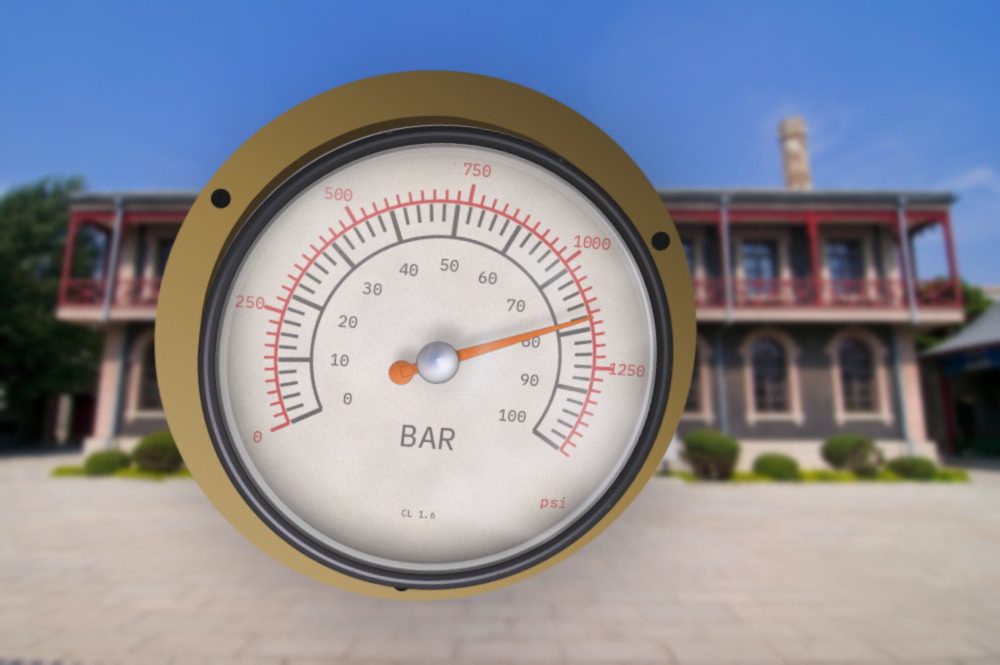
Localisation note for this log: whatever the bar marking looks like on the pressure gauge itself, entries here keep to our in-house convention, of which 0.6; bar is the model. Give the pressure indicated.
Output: 78; bar
